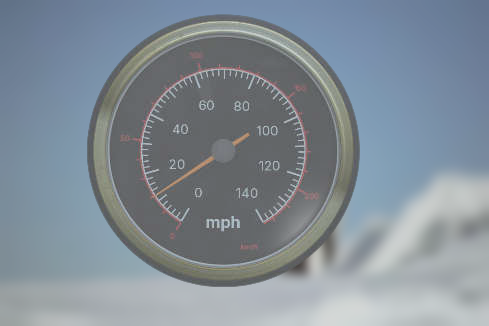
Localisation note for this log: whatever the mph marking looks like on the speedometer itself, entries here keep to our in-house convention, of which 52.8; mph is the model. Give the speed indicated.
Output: 12; mph
